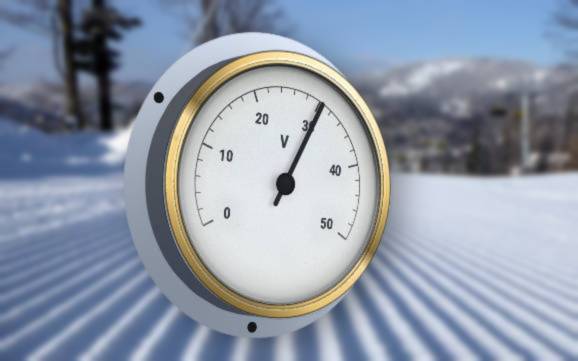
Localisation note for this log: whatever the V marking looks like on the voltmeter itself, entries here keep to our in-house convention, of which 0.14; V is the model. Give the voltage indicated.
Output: 30; V
